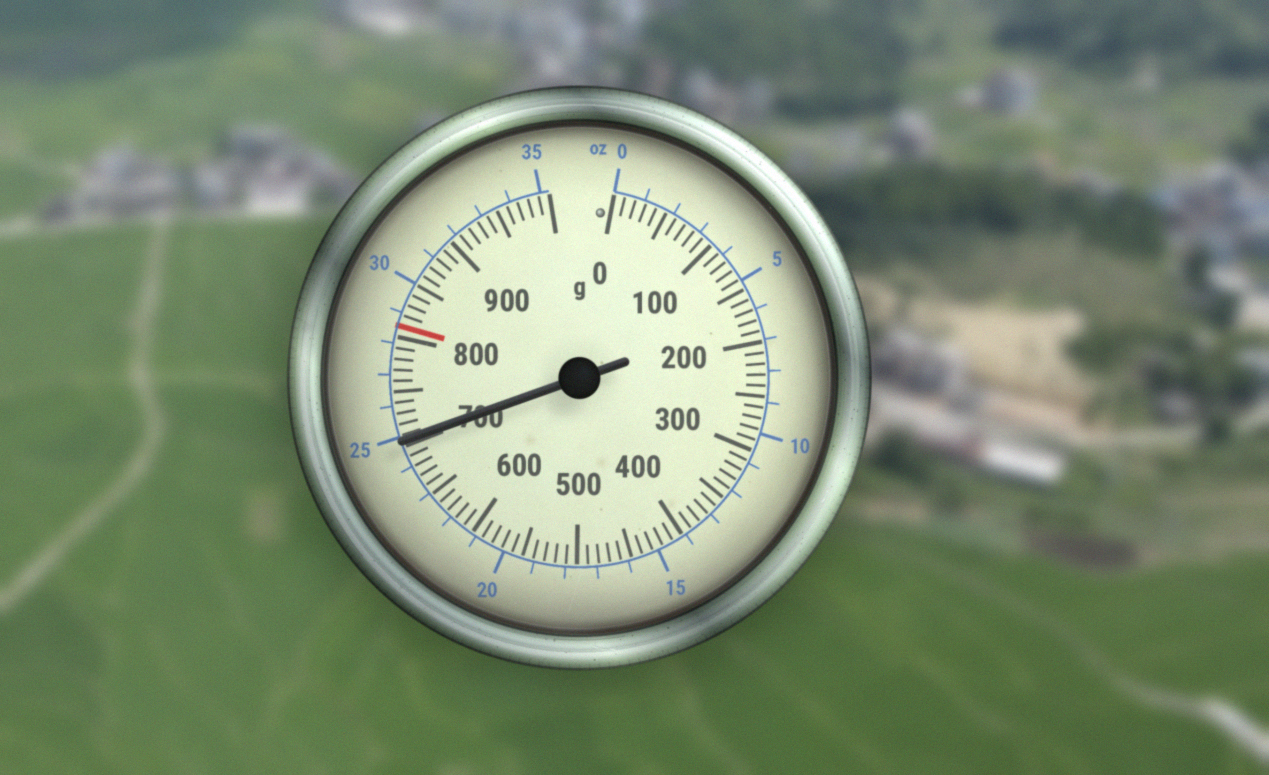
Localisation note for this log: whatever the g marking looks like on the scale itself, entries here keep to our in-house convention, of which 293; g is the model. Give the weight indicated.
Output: 705; g
